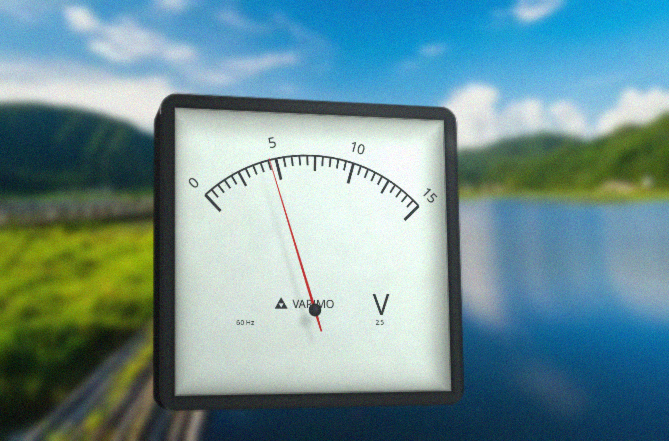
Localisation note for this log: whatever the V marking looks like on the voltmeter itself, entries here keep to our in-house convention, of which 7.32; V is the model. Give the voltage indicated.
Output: 4.5; V
